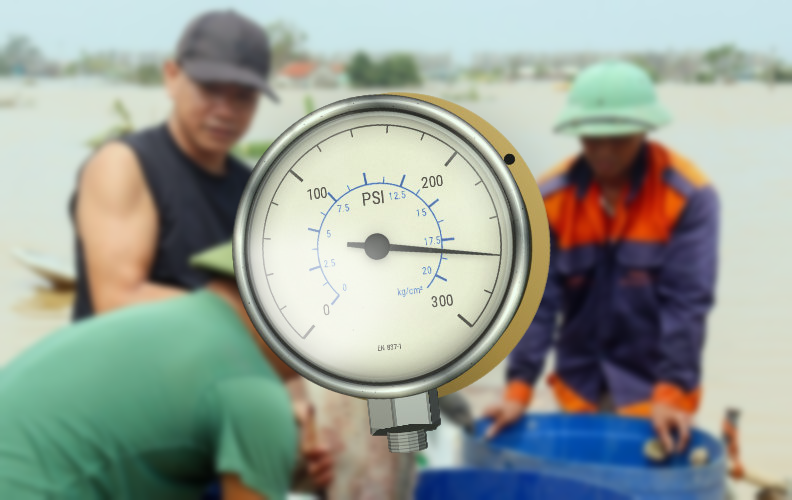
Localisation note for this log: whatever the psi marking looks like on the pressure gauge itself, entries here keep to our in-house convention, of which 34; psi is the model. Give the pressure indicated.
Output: 260; psi
